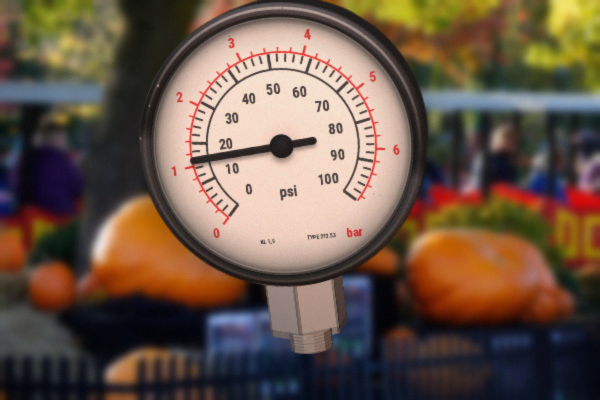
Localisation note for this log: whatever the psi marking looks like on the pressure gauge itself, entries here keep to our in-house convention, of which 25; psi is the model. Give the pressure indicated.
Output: 16; psi
